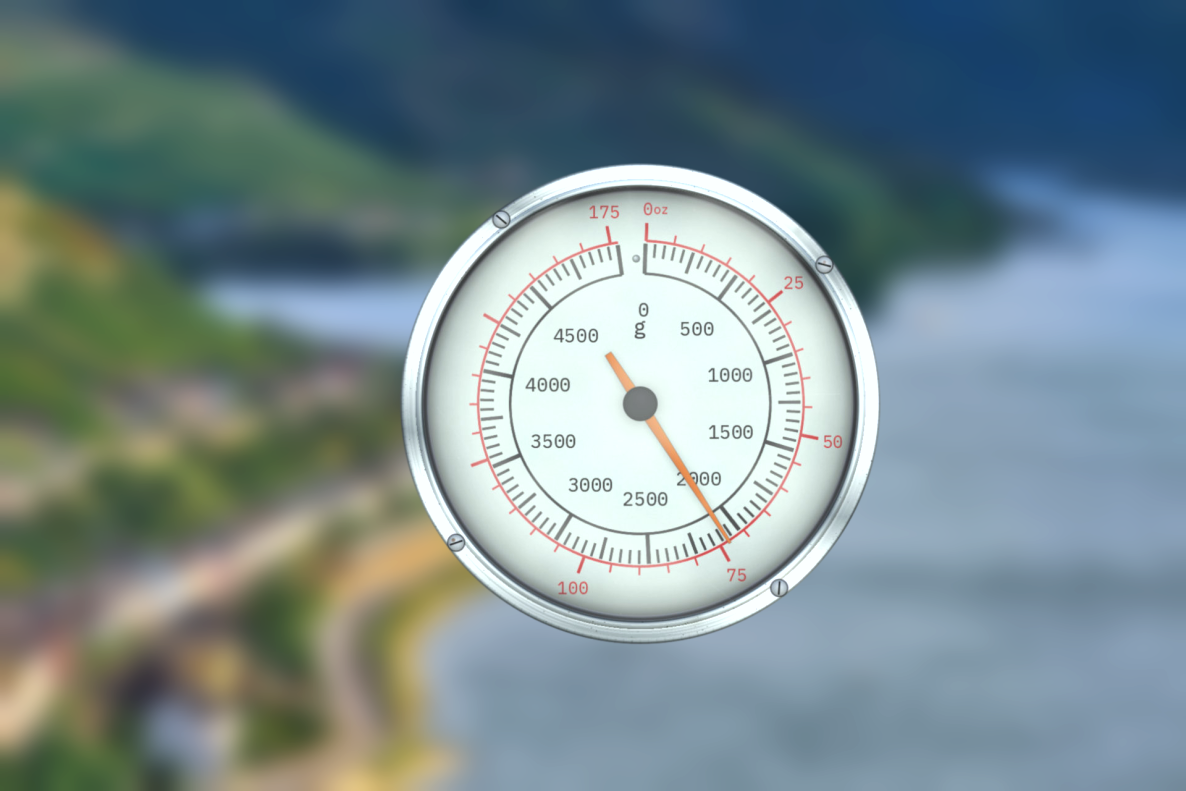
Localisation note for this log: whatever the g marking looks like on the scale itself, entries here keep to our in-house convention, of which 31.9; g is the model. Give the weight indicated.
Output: 2075; g
